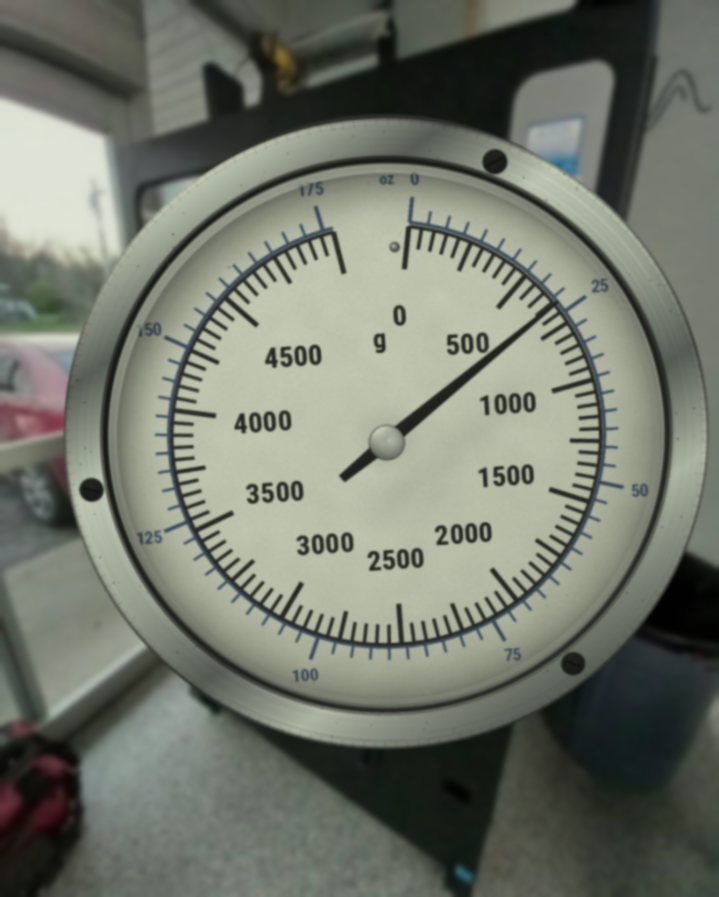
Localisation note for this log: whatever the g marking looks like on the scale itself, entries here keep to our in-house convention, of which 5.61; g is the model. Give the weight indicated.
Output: 650; g
